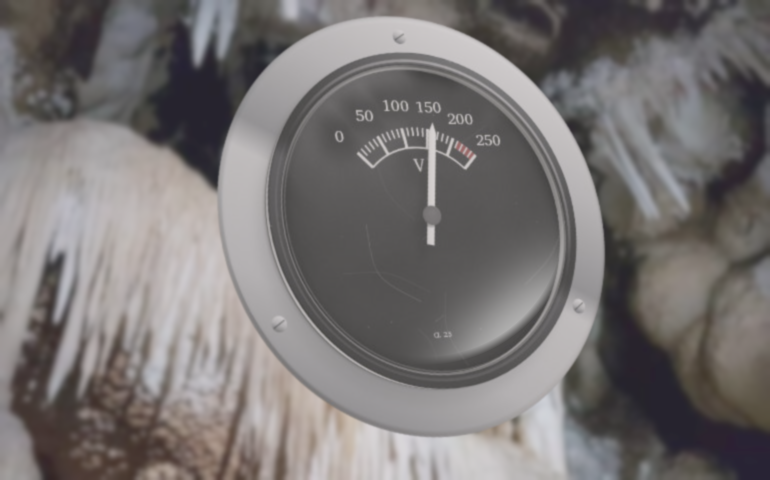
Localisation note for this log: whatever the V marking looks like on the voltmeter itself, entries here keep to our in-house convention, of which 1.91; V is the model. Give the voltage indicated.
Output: 150; V
